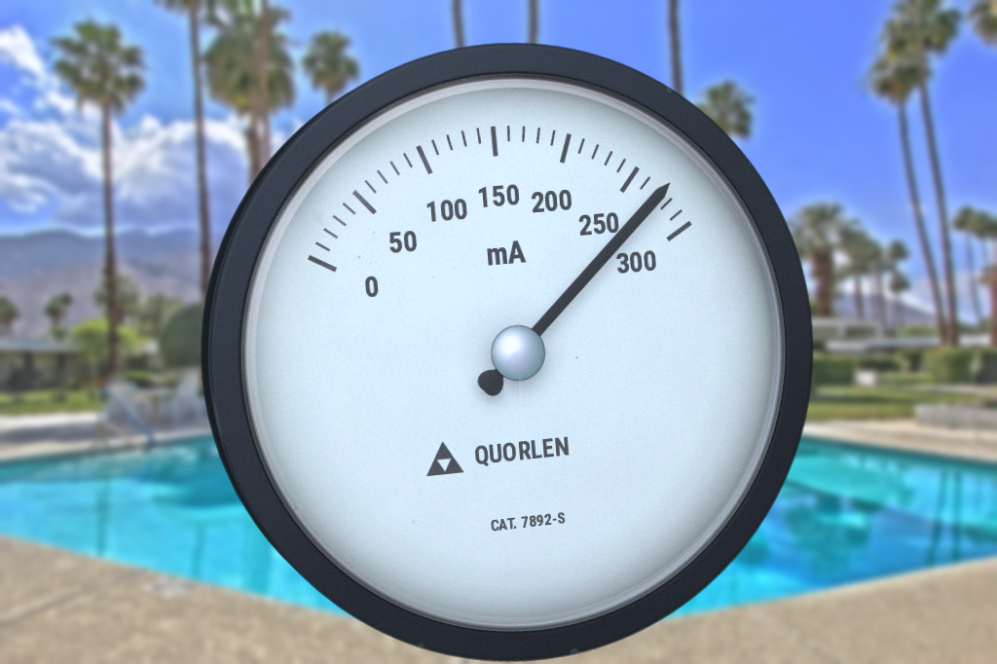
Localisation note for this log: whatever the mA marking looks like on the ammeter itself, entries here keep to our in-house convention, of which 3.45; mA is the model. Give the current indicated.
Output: 270; mA
